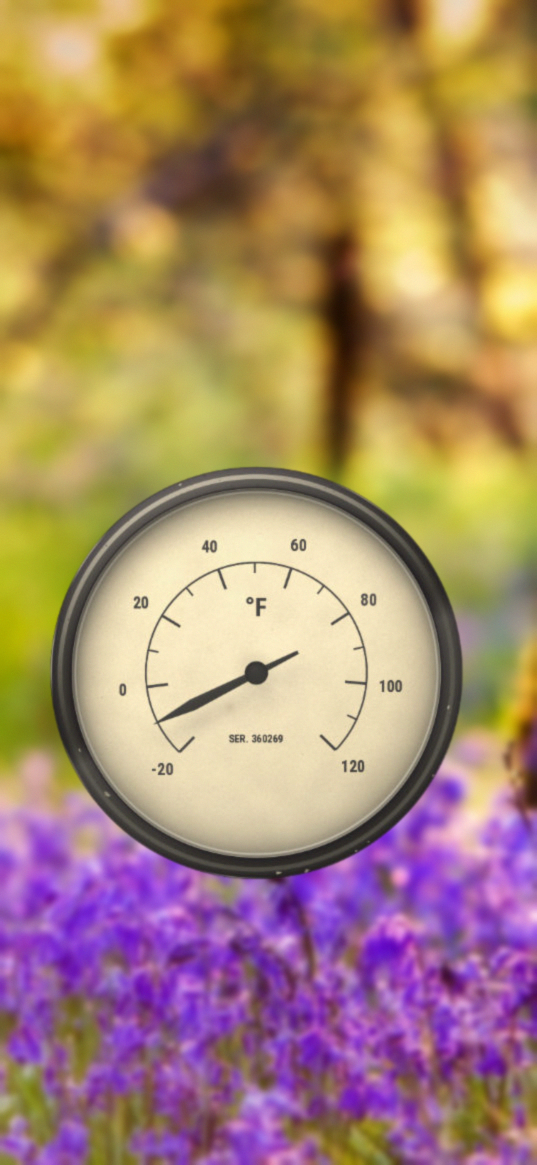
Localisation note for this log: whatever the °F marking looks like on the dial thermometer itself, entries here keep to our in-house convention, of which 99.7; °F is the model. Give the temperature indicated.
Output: -10; °F
